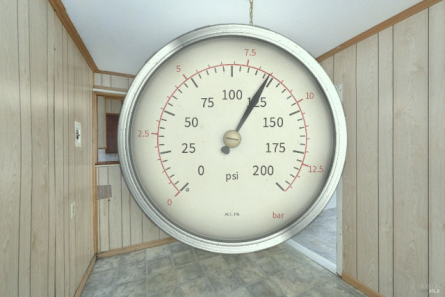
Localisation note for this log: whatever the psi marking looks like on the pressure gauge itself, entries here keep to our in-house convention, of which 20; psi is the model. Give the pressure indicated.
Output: 122.5; psi
